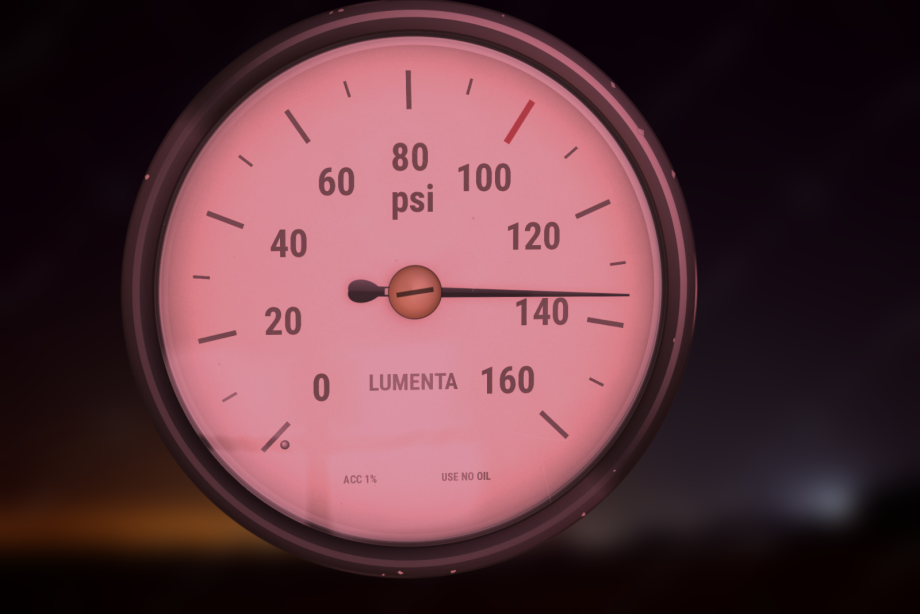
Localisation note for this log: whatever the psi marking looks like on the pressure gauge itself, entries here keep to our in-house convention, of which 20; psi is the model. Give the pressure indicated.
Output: 135; psi
